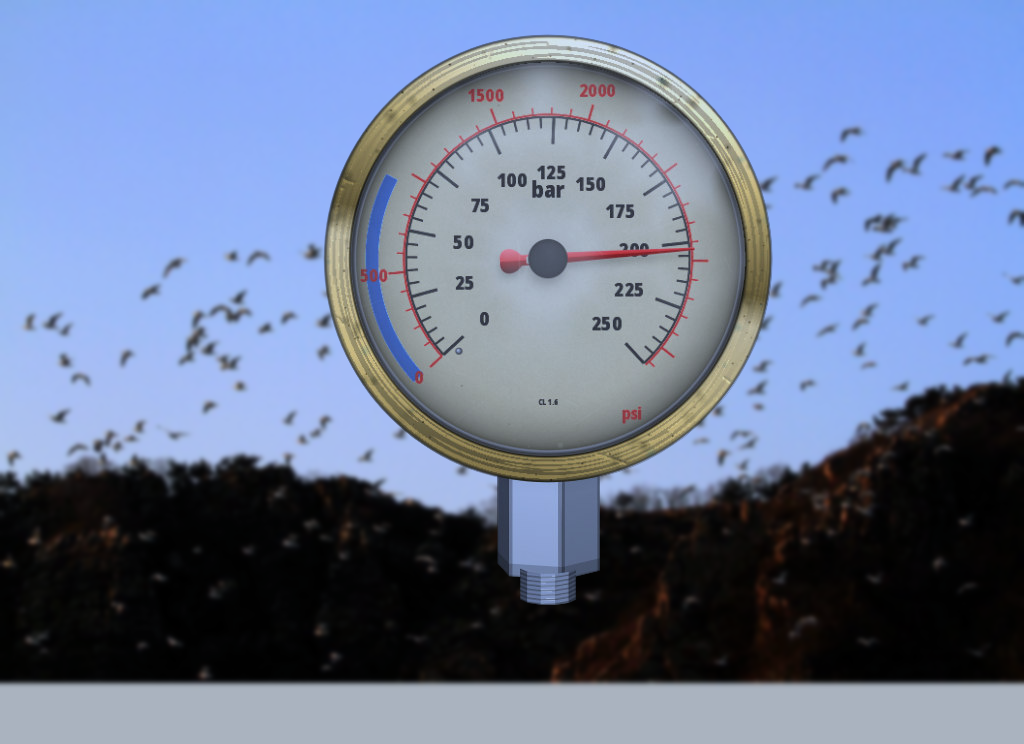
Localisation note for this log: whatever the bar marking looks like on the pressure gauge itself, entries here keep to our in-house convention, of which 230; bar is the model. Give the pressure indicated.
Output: 202.5; bar
